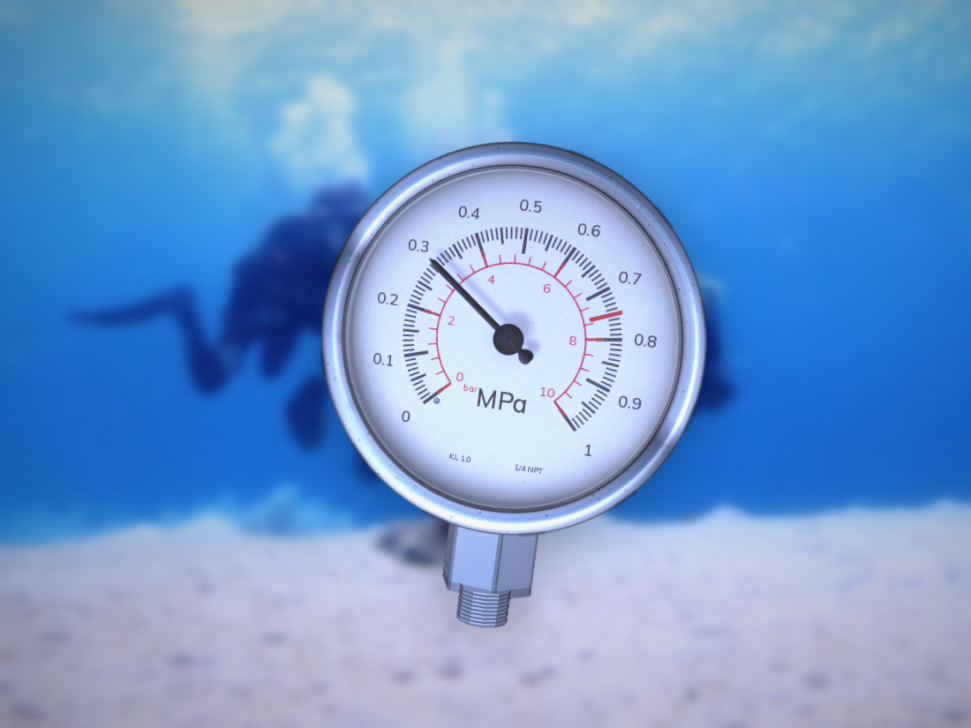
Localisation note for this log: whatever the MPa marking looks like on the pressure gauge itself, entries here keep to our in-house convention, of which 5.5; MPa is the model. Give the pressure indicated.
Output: 0.3; MPa
